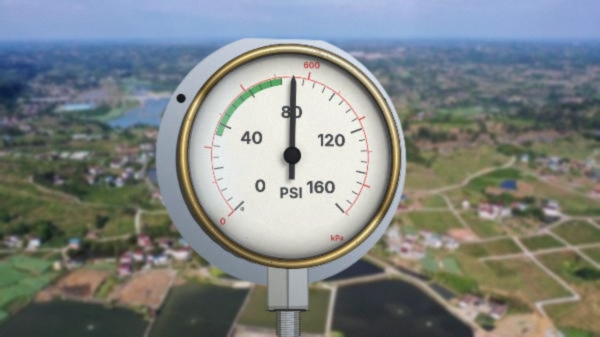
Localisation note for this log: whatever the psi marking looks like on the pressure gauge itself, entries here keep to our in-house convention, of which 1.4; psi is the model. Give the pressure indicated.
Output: 80; psi
